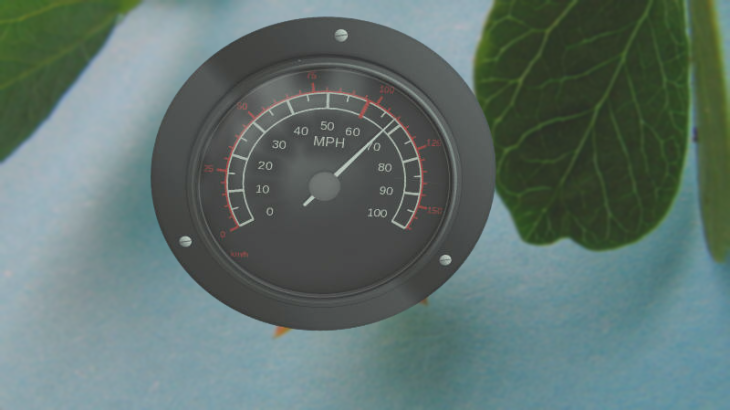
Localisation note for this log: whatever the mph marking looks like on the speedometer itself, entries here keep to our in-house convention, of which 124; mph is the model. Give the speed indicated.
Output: 67.5; mph
